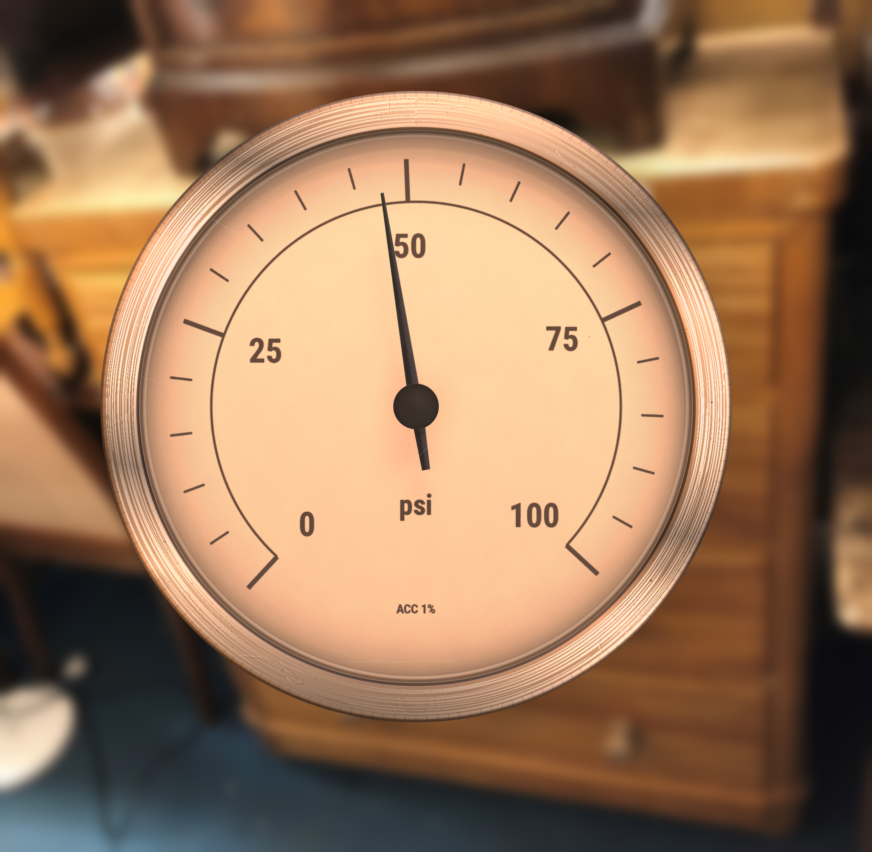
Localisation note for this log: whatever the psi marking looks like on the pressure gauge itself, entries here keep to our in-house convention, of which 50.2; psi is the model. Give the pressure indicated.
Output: 47.5; psi
